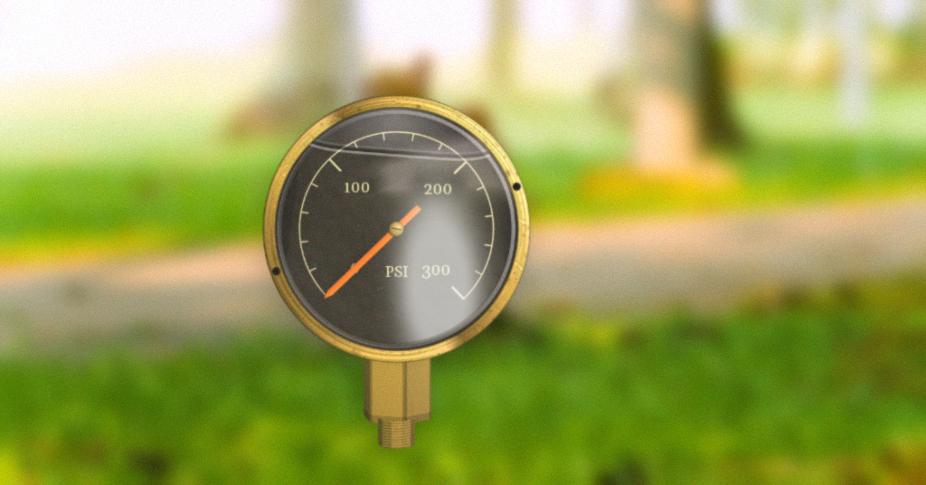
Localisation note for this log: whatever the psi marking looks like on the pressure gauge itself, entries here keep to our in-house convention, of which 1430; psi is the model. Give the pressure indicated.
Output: 0; psi
